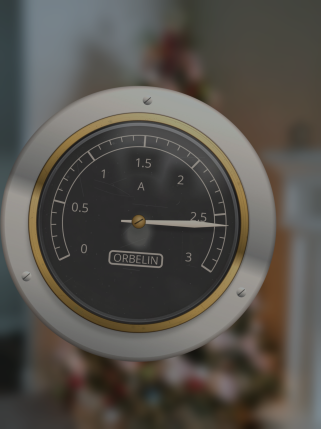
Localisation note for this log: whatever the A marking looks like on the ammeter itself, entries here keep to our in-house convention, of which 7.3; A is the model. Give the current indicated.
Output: 2.6; A
